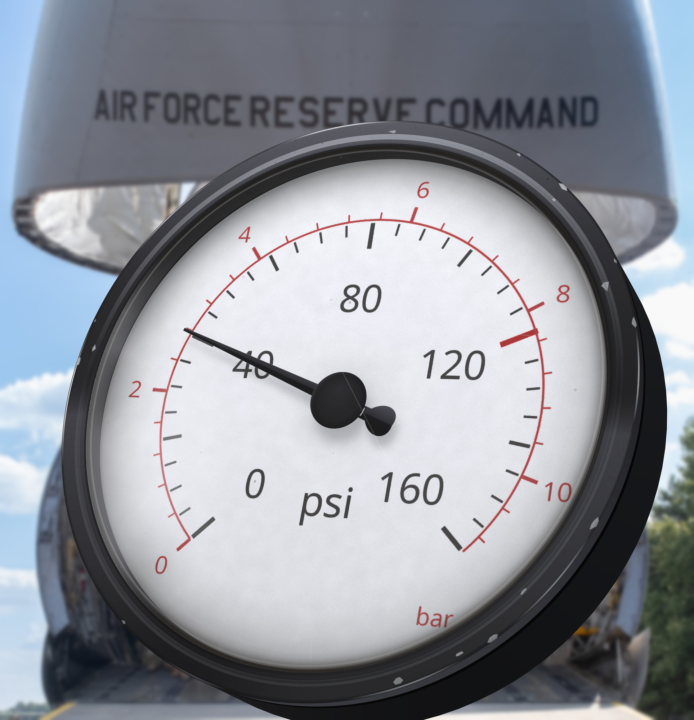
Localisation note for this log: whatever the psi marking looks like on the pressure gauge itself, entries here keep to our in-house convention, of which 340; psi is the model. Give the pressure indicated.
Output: 40; psi
